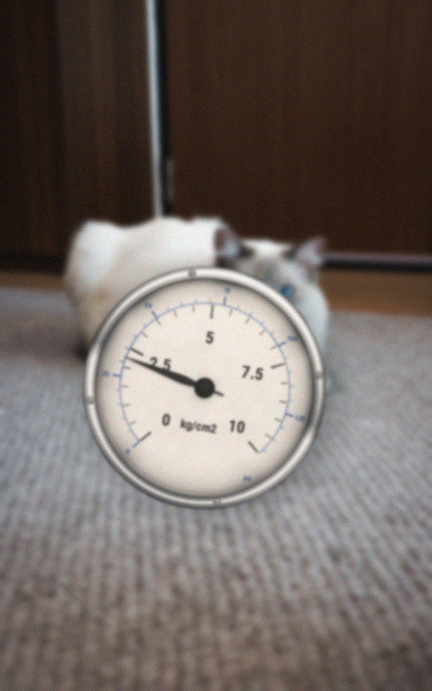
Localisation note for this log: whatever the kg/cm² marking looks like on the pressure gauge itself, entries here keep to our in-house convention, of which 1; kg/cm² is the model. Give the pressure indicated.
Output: 2.25; kg/cm²
